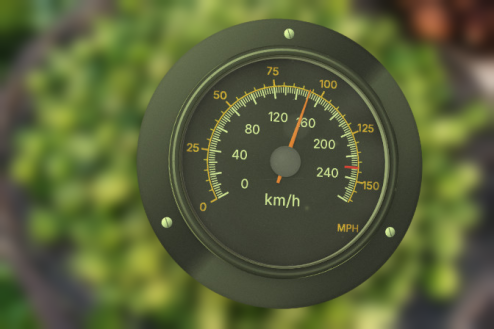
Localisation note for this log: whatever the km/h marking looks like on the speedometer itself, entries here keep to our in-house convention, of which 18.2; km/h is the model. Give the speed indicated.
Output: 150; km/h
